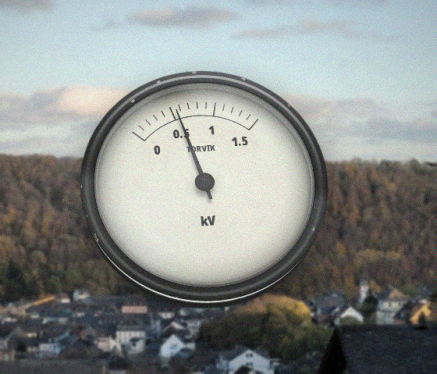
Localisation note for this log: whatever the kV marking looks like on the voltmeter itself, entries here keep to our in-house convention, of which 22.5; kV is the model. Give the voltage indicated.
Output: 0.55; kV
